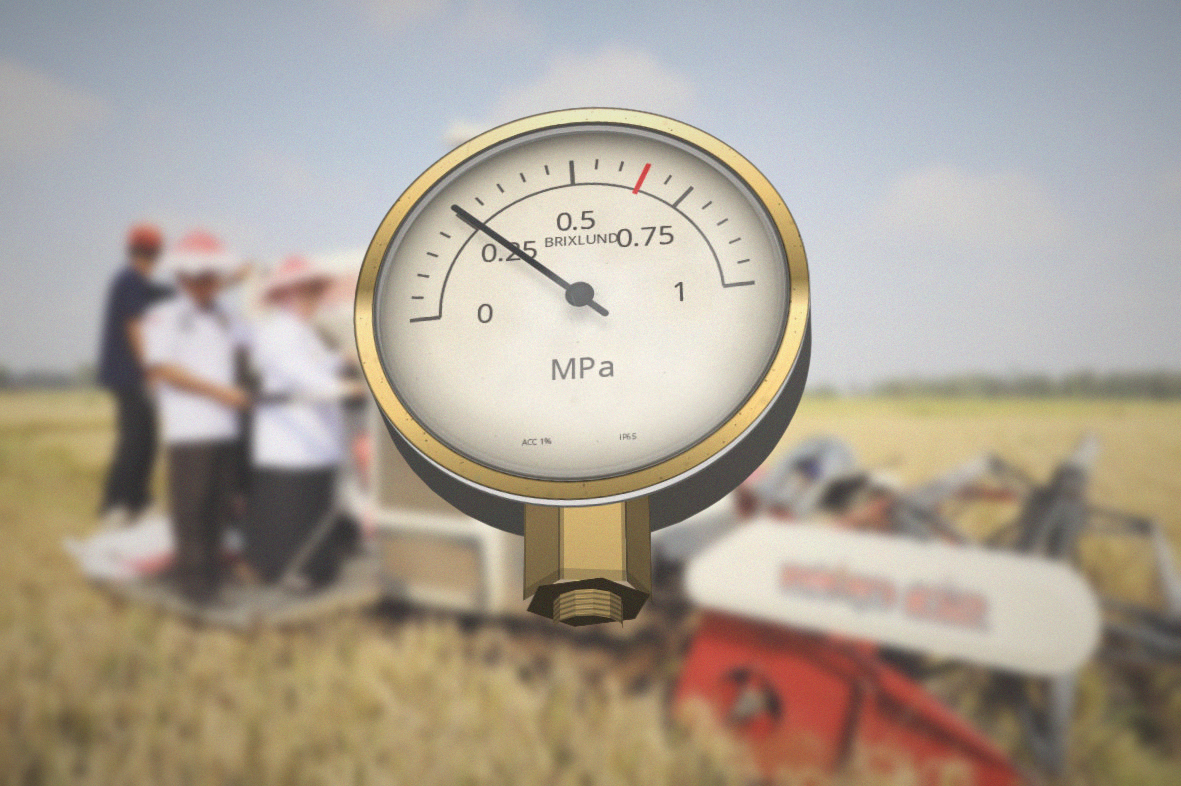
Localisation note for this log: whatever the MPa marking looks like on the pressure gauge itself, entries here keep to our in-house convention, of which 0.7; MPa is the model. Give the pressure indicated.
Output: 0.25; MPa
